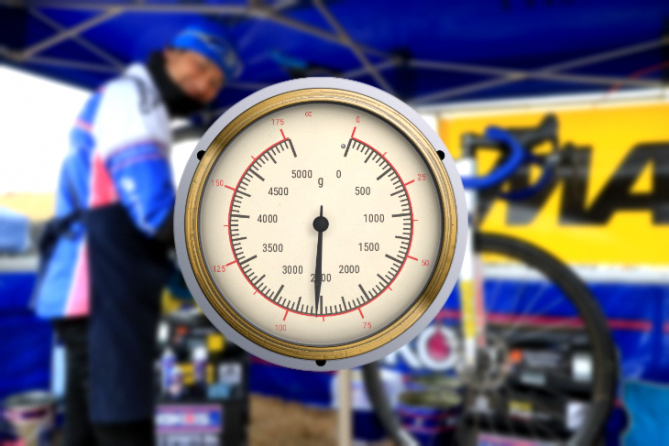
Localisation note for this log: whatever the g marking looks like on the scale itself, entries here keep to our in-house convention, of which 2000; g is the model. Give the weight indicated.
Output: 2550; g
